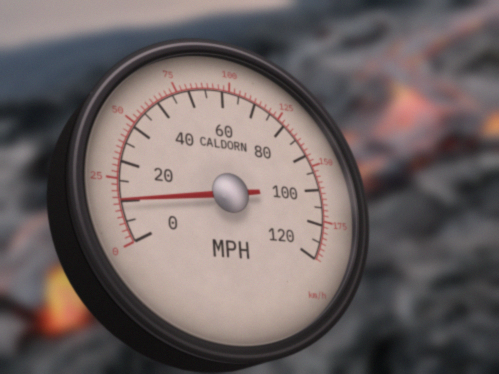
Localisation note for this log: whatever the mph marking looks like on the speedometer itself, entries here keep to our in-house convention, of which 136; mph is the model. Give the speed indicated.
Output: 10; mph
